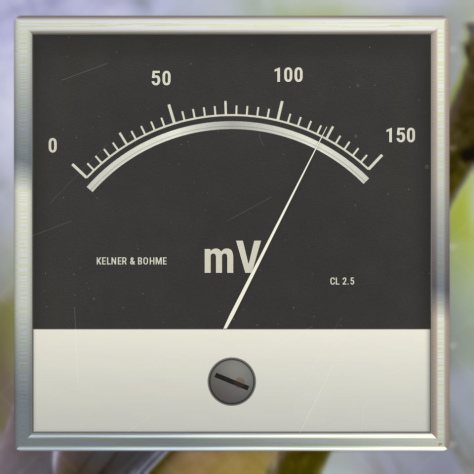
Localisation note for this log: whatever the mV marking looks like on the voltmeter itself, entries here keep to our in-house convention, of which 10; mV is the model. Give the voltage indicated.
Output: 122.5; mV
